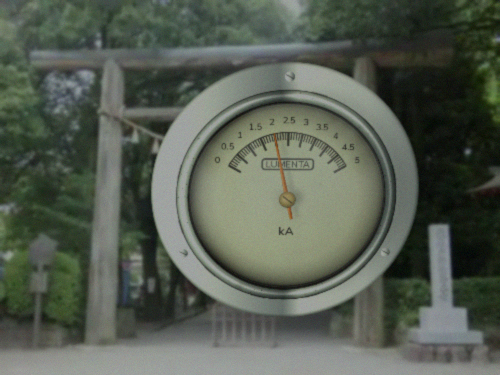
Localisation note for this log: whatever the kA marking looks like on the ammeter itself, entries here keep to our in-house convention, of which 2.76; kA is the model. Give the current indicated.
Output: 2; kA
